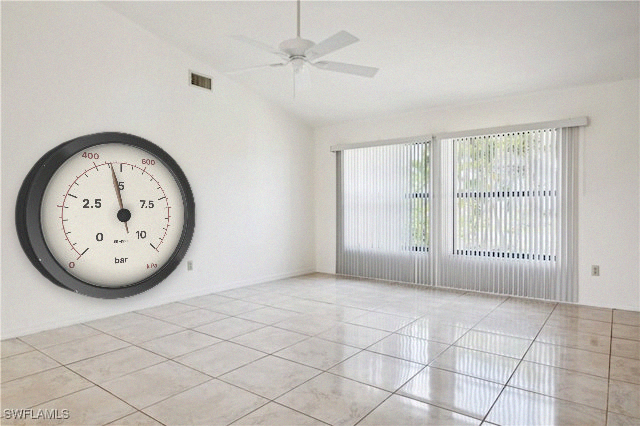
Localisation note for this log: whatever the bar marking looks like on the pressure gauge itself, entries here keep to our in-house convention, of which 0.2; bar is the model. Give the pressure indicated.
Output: 4.5; bar
